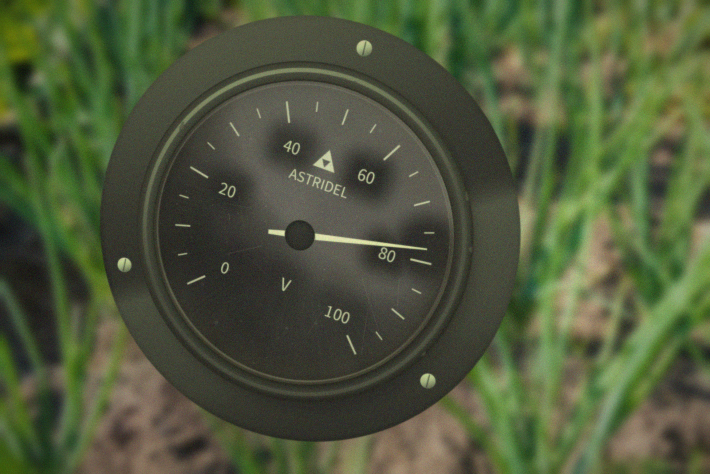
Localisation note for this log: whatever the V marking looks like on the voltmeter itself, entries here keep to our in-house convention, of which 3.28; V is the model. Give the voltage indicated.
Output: 77.5; V
